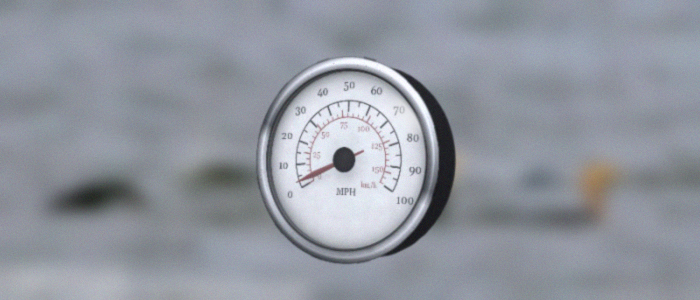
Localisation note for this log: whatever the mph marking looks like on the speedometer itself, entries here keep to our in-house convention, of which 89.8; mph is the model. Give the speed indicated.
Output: 2.5; mph
